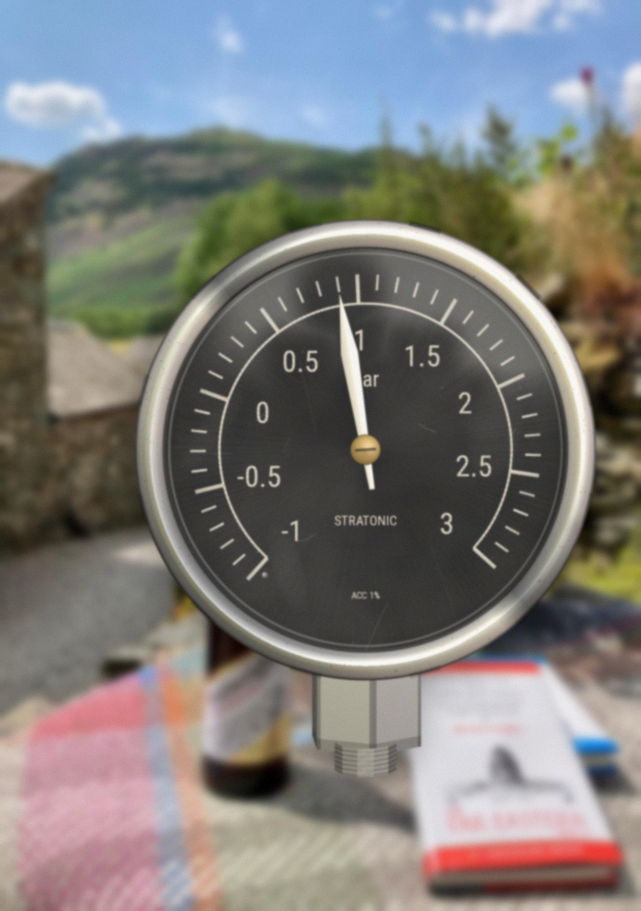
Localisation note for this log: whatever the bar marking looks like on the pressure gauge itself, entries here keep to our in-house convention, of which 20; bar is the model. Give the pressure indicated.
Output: 0.9; bar
